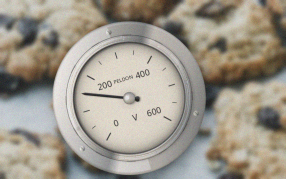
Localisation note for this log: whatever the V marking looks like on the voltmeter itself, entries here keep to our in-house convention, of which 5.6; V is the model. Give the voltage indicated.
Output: 150; V
